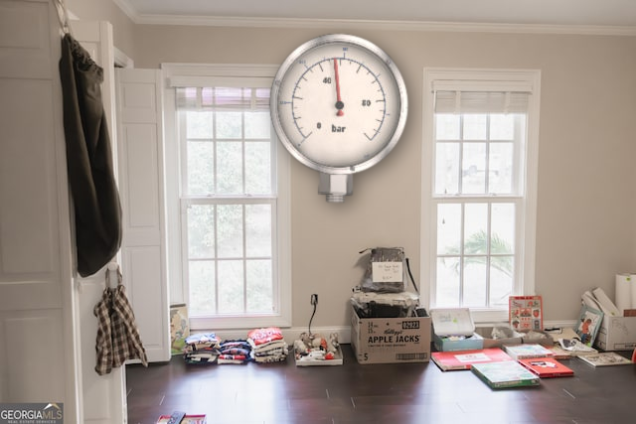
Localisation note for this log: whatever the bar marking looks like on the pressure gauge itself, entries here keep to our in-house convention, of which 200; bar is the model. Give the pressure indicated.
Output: 47.5; bar
